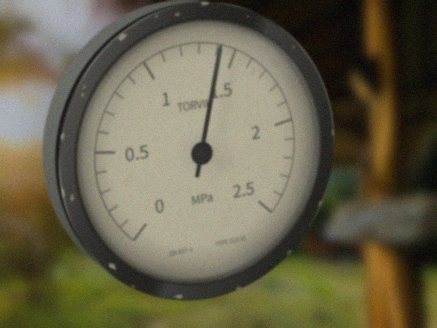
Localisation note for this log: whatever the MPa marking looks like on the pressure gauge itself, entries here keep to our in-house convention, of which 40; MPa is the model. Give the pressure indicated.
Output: 1.4; MPa
